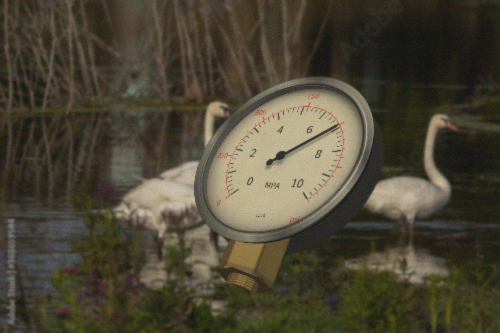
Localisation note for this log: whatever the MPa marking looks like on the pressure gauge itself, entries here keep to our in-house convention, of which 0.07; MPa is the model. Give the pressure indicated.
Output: 7; MPa
